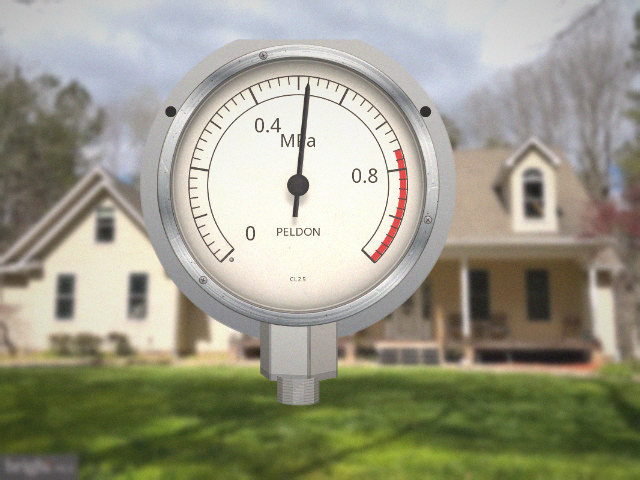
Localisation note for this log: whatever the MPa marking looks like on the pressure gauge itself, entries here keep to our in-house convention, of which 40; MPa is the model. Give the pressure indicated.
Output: 0.52; MPa
